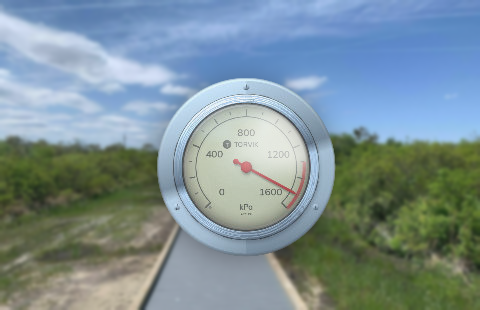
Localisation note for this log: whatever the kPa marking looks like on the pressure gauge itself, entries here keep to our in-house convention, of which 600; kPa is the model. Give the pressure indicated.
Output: 1500; kPa
